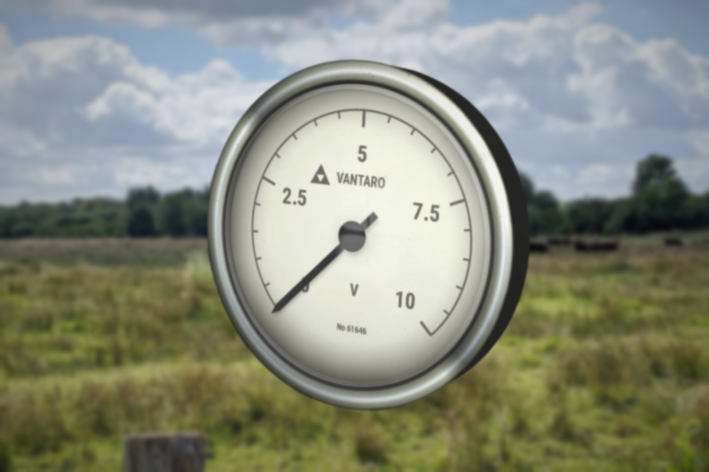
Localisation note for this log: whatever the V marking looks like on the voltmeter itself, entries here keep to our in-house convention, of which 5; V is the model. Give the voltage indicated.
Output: 0; V
